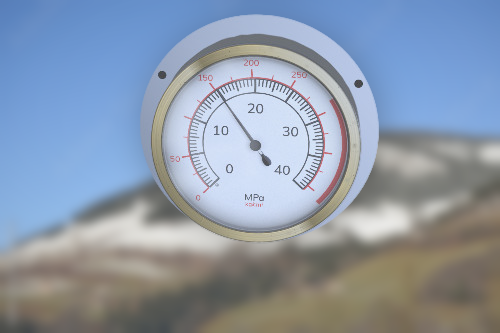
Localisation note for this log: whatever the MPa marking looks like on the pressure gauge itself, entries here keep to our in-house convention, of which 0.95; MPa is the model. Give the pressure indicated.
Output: 15; MPa
